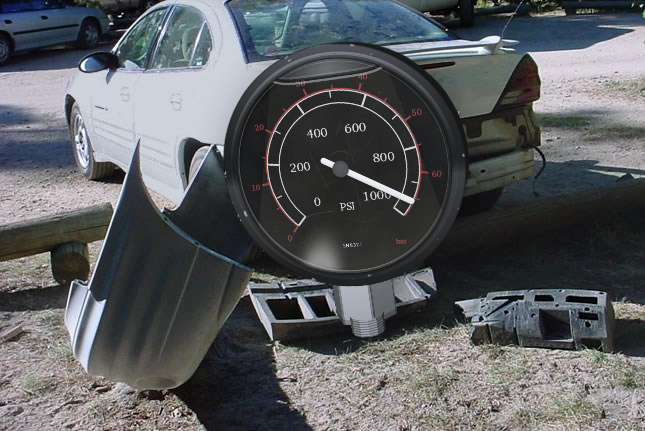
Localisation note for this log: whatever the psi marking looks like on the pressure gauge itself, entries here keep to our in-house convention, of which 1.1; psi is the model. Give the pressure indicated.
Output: 950; psi
